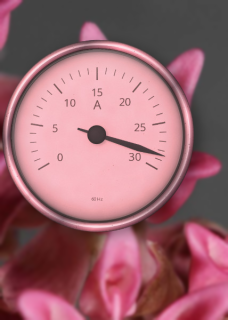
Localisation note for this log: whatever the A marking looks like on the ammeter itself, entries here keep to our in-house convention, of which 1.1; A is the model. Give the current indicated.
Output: 28.5; A
